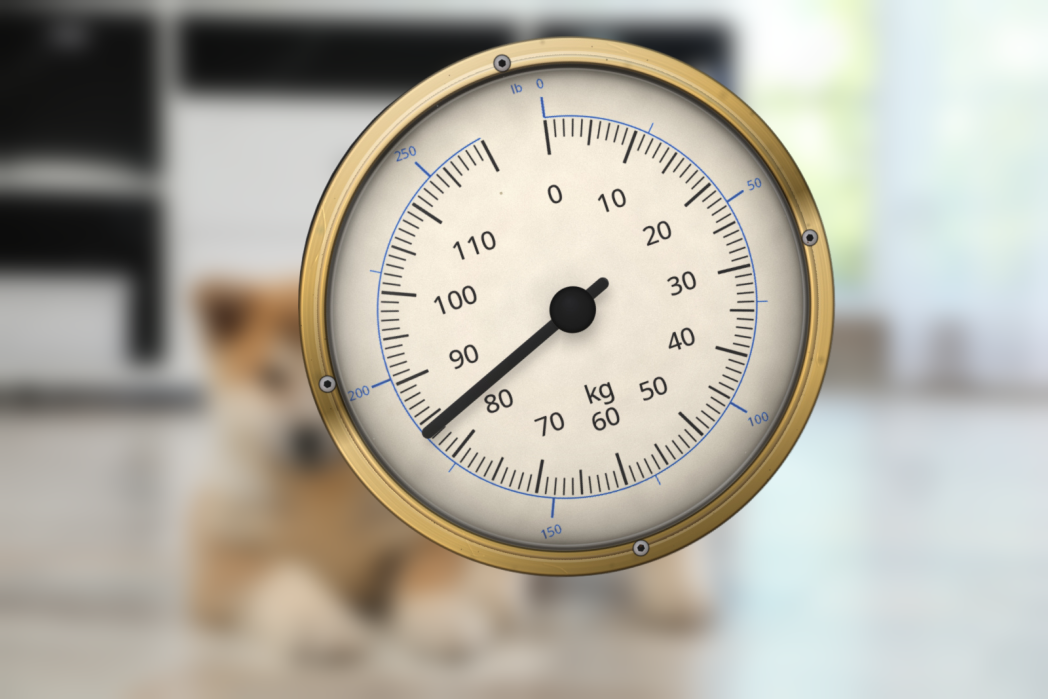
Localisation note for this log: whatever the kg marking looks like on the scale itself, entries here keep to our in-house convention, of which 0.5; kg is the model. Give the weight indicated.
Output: 84; kg
